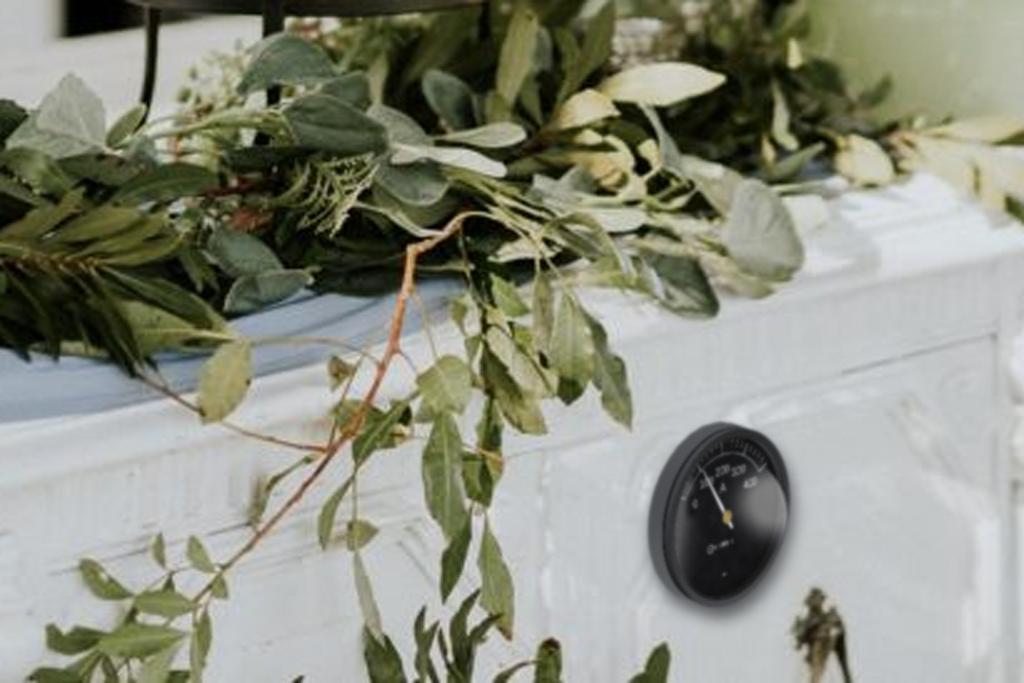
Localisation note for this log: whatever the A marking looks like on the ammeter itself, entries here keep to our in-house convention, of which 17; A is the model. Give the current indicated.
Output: 100; A
